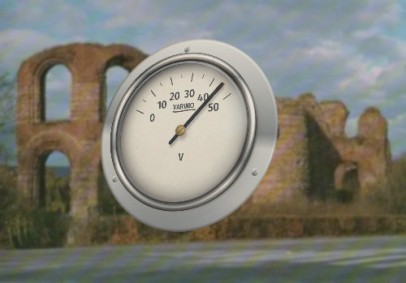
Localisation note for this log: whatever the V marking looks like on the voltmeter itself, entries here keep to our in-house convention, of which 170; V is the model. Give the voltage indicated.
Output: 45; V
